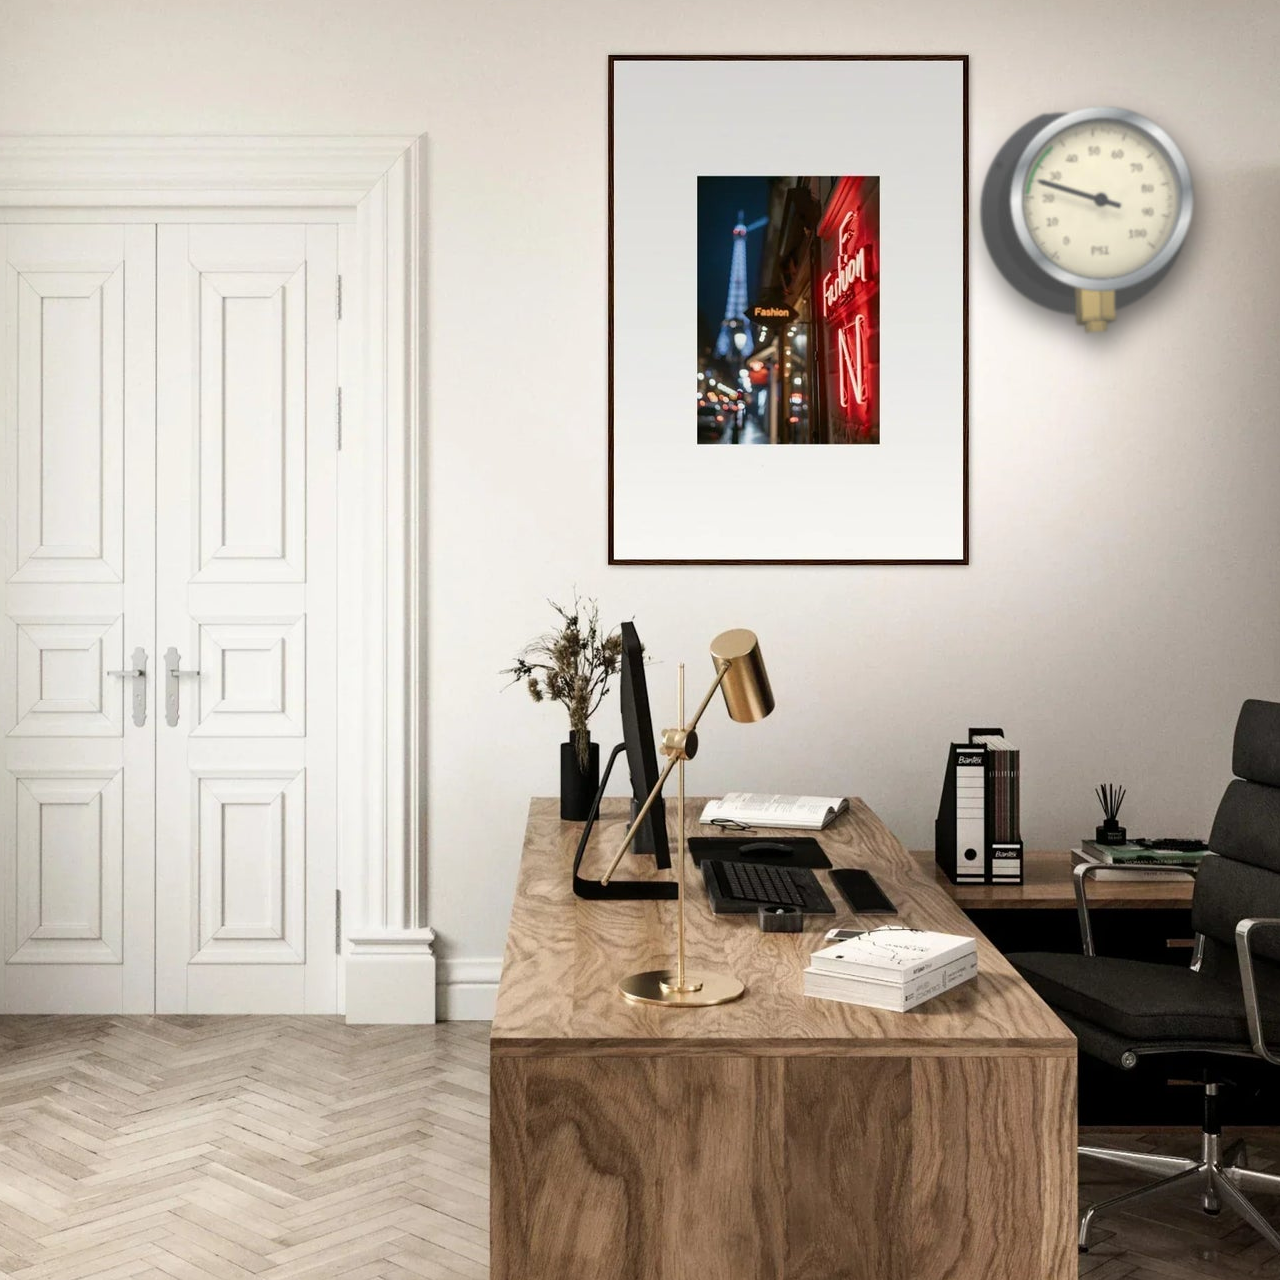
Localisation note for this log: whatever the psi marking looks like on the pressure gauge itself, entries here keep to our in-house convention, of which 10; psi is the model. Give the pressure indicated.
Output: 25; psi
